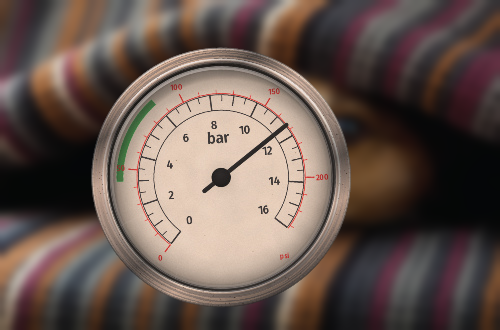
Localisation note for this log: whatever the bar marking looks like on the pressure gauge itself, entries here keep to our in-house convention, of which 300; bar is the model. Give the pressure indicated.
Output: 11.5; bar
